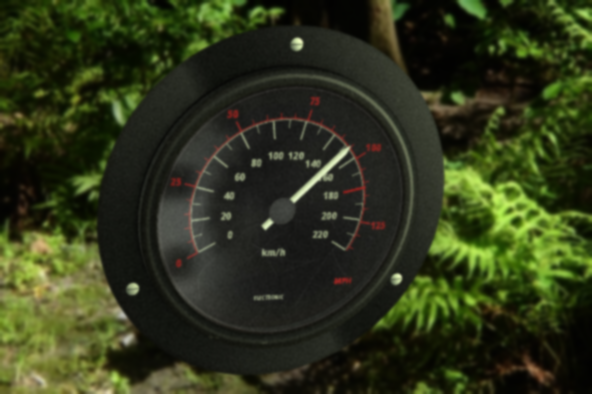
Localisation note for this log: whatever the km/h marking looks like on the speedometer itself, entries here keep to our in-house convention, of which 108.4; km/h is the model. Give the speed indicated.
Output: 150; km/h
